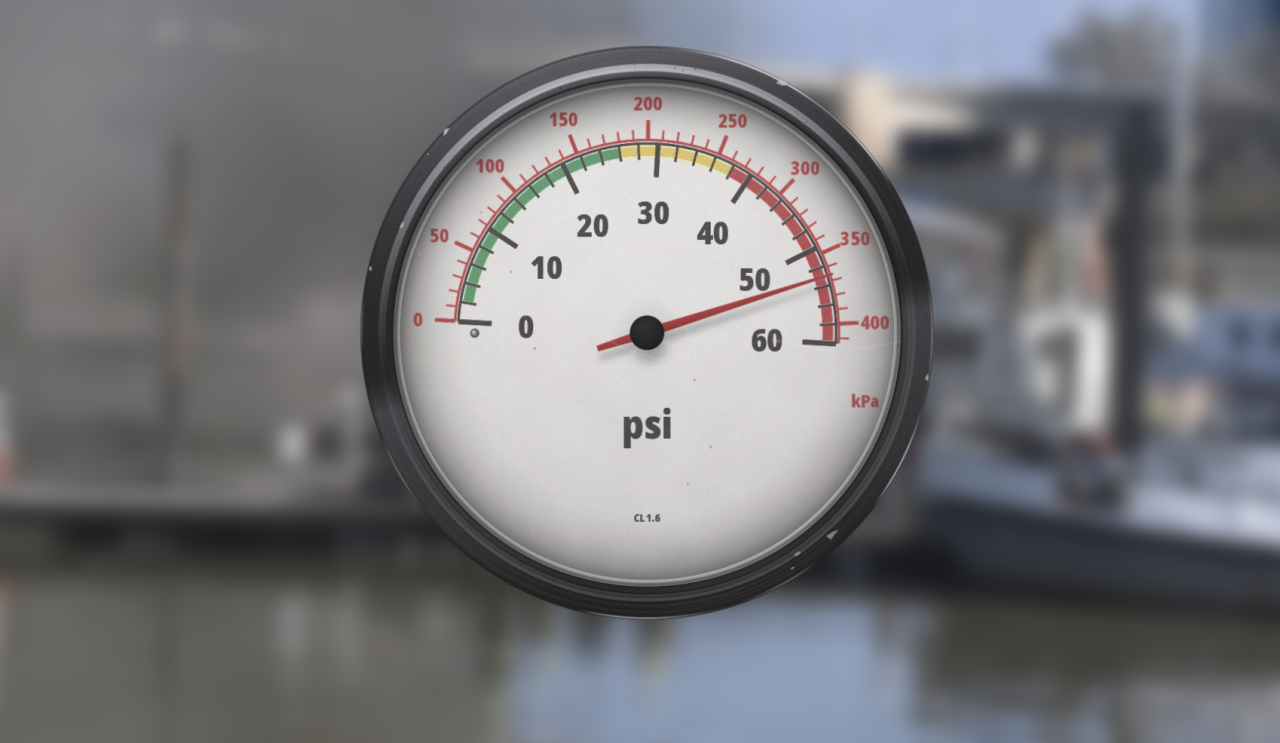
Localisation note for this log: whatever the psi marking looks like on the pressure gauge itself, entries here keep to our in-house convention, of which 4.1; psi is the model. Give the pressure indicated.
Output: 53; psi
